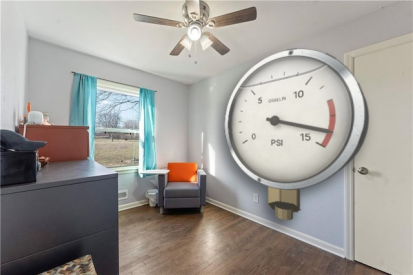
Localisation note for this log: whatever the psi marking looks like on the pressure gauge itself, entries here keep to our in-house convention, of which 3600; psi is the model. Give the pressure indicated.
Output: 14; psi
